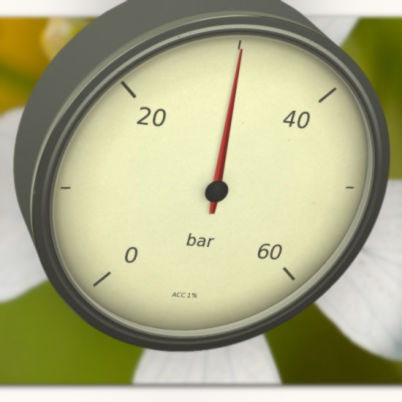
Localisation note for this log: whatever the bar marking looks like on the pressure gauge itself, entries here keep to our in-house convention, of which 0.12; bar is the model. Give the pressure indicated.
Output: 30; bar
